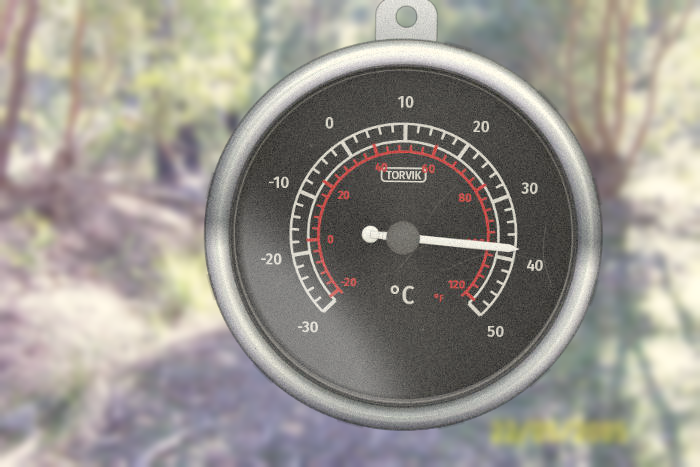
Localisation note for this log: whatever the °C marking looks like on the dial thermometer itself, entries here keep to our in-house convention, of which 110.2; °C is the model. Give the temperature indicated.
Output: 38; °C
